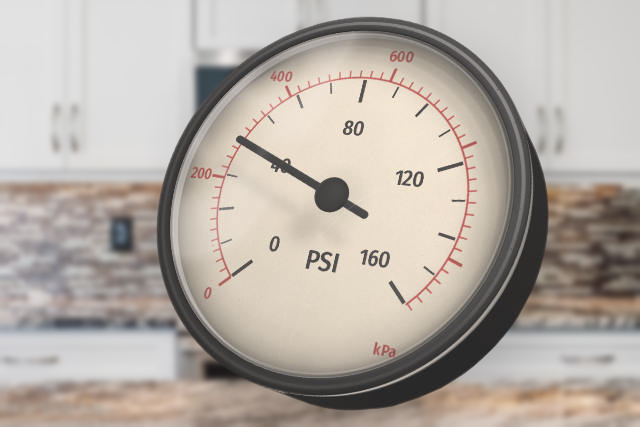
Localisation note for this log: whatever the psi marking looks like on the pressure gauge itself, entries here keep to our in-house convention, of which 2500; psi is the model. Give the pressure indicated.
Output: 40; psi
